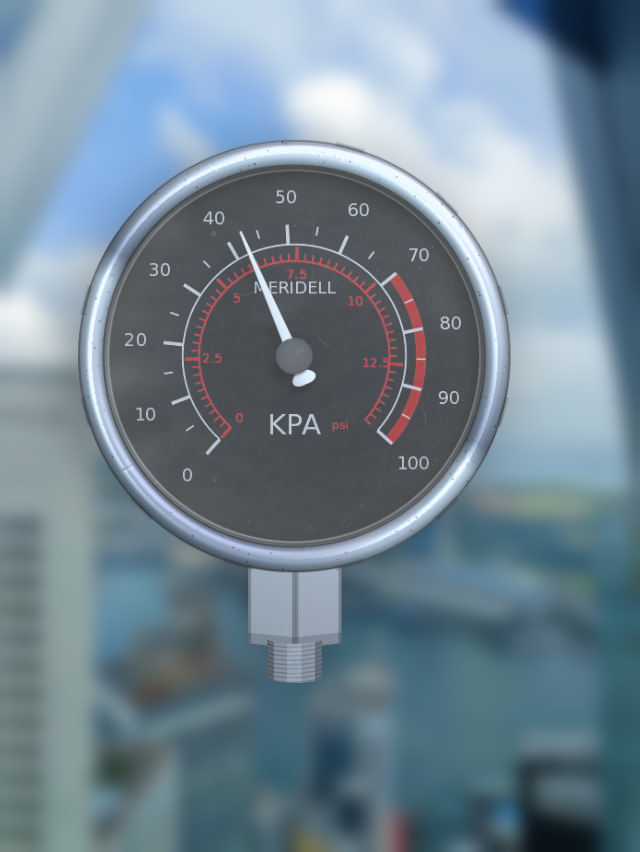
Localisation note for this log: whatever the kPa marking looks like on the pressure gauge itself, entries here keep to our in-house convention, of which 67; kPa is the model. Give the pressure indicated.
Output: 42.5; kPa
